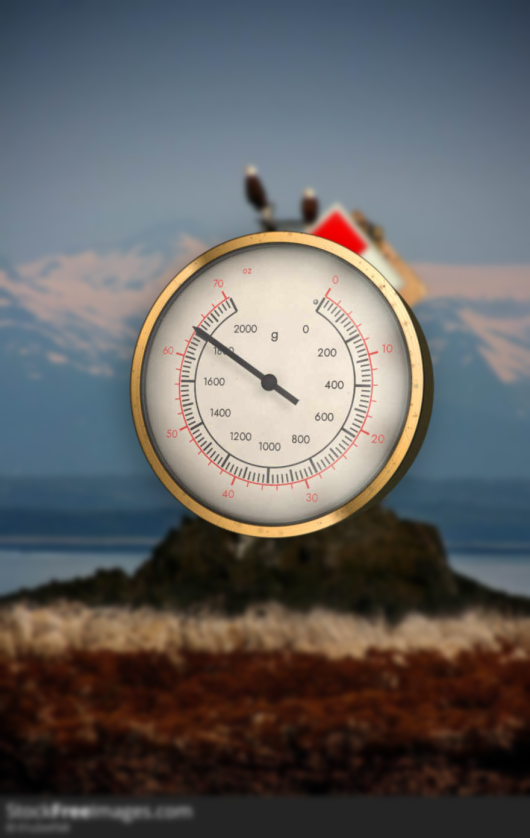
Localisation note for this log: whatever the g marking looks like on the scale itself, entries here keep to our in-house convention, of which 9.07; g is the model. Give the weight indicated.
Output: 1820; g
